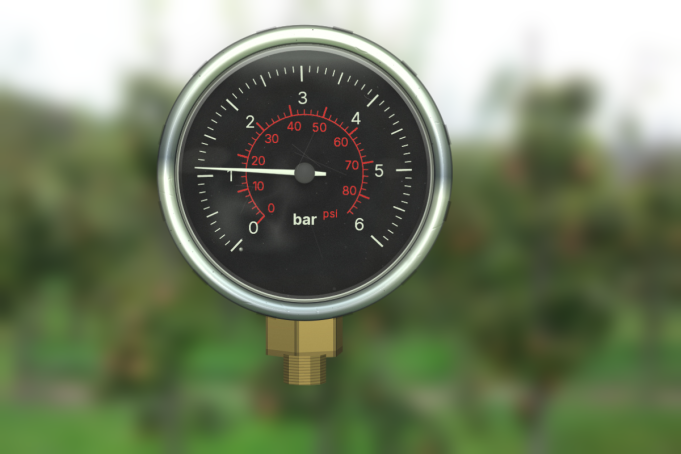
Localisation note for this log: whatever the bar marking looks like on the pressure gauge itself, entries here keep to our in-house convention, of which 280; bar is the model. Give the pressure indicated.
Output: 1.1; bar
